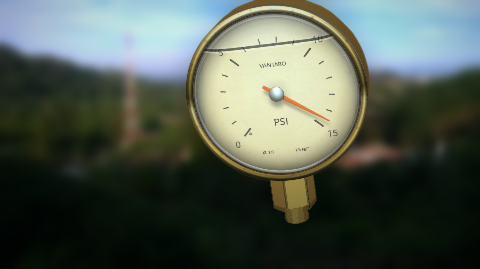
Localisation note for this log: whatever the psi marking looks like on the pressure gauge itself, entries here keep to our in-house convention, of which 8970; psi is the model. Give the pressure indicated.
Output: 14.5; psi
